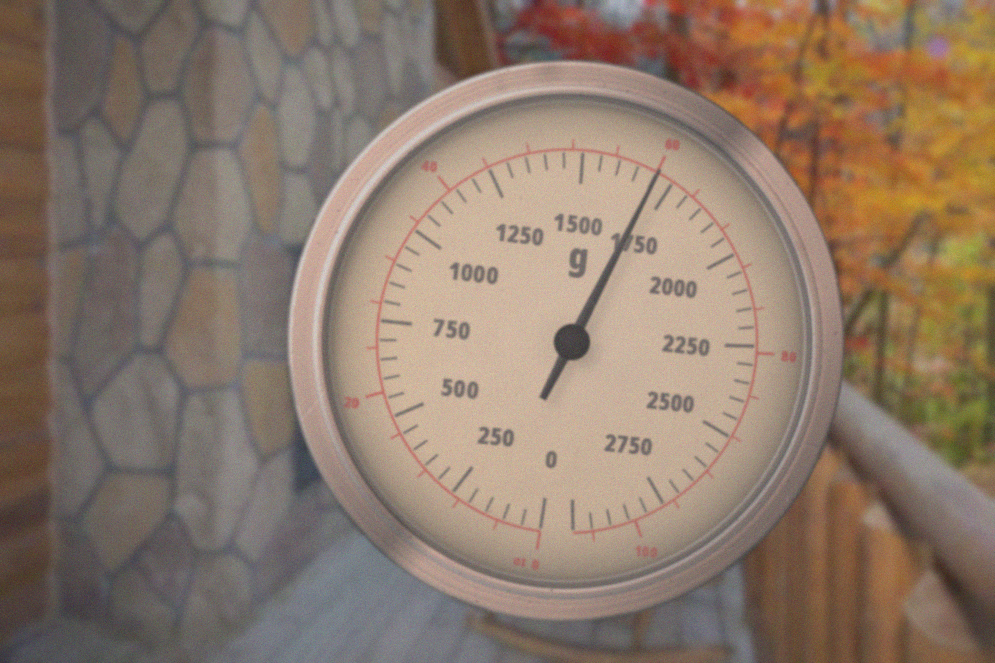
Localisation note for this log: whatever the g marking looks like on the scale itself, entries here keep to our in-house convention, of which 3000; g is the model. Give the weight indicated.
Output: 1700; g
